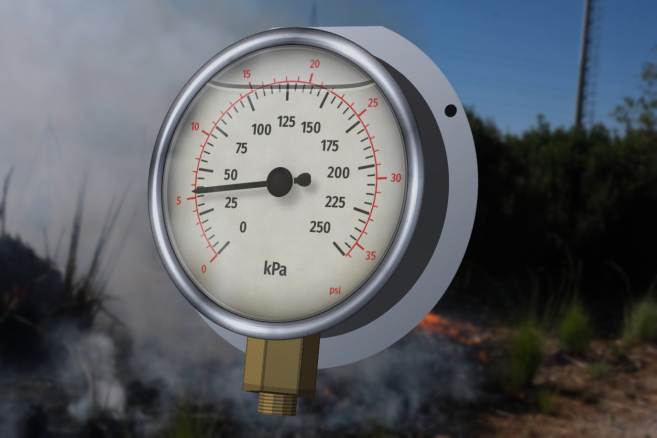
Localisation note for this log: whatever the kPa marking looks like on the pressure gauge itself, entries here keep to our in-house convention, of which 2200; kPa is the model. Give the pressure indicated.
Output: 37.5; kPa
